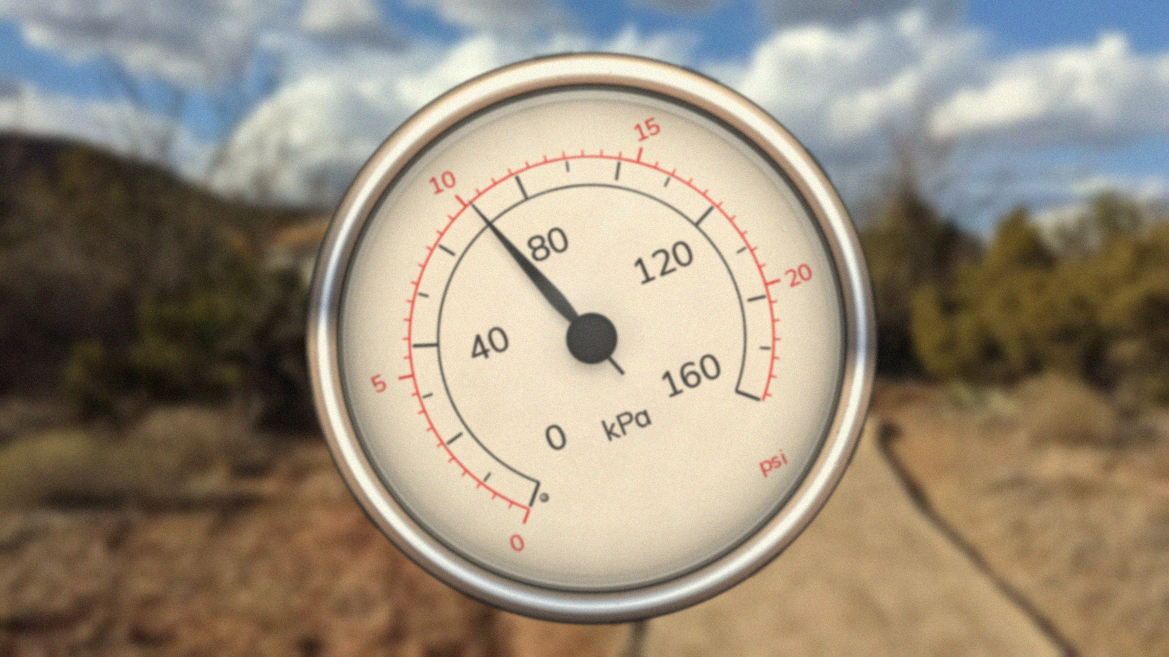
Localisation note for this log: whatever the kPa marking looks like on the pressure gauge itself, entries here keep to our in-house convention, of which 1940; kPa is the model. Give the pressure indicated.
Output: 70; kPa
